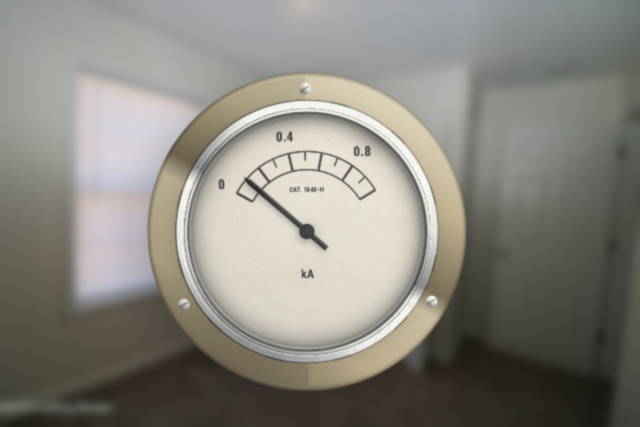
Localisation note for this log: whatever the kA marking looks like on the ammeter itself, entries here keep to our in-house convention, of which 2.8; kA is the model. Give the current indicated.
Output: 0.1; kA
